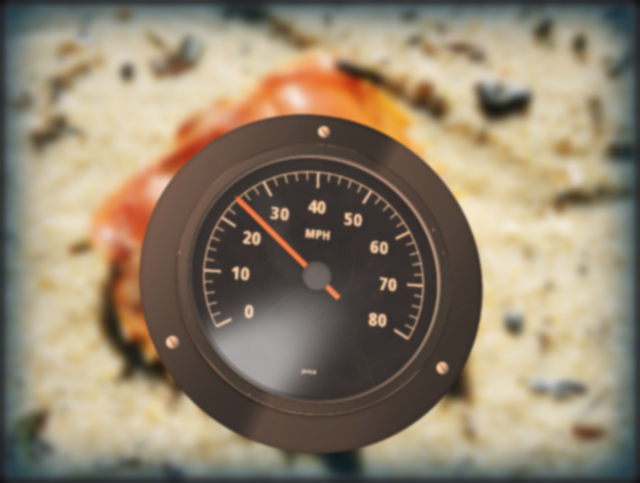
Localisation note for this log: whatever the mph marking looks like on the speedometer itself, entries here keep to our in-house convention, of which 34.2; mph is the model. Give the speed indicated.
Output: 24; mph
